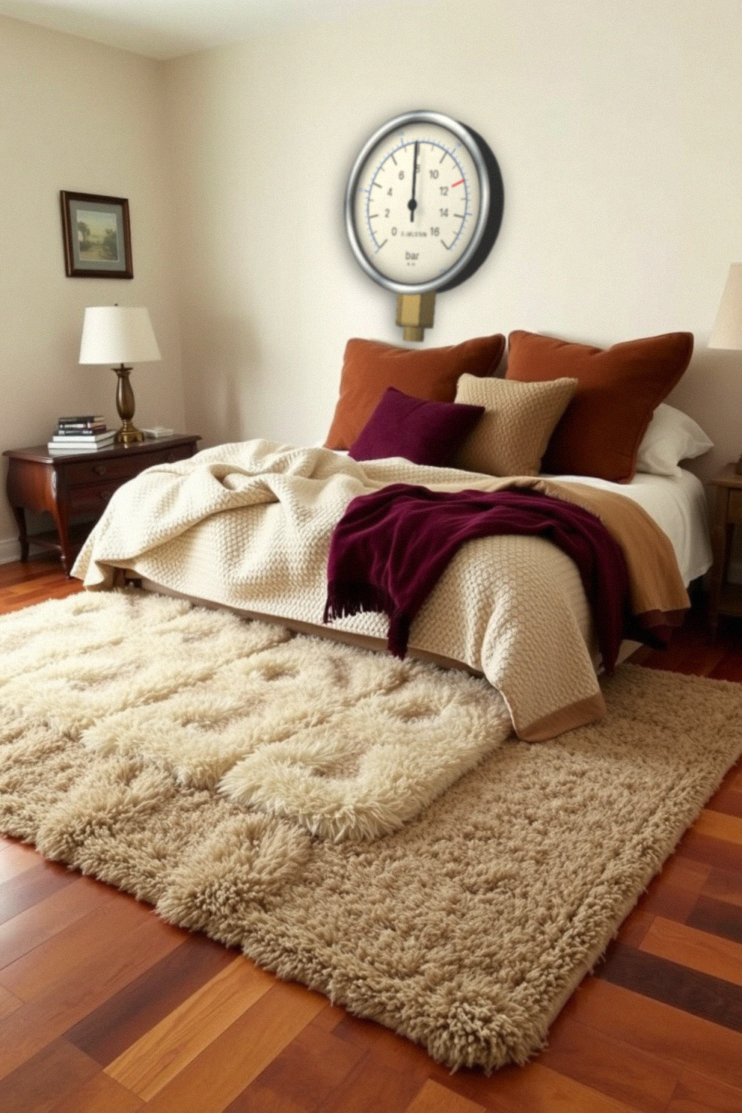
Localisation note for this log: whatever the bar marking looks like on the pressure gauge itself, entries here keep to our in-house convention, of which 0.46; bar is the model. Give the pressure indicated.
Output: 8; bar
